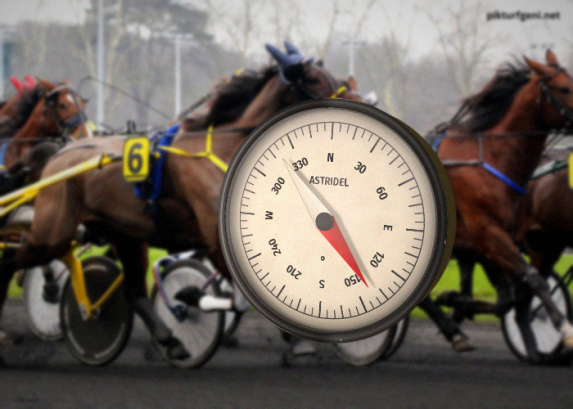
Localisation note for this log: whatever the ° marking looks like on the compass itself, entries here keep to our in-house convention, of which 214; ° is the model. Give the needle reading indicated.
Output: 140; °
